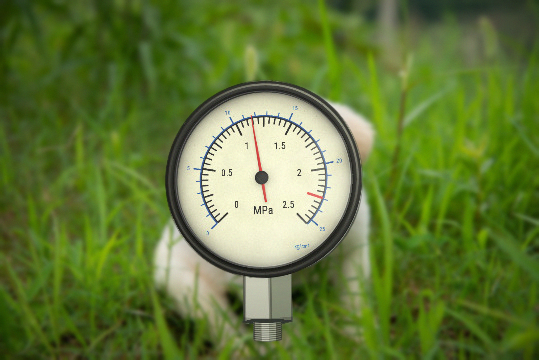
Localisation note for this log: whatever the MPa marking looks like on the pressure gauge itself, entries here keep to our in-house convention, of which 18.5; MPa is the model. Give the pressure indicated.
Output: 1.15; MPa
